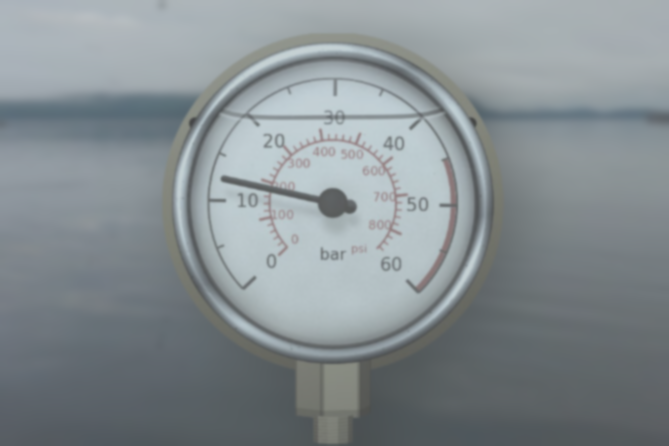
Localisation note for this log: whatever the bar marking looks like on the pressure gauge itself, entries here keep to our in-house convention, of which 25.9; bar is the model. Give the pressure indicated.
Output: 12.5; bar
